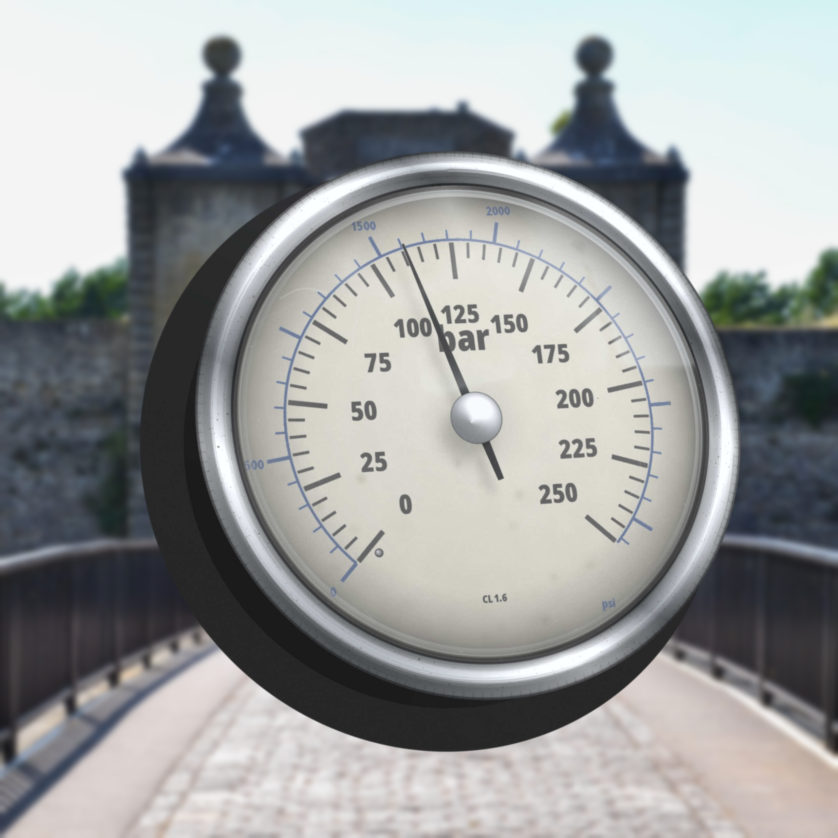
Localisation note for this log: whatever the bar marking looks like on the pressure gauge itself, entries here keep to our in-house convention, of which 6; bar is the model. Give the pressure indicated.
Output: 110; bar
